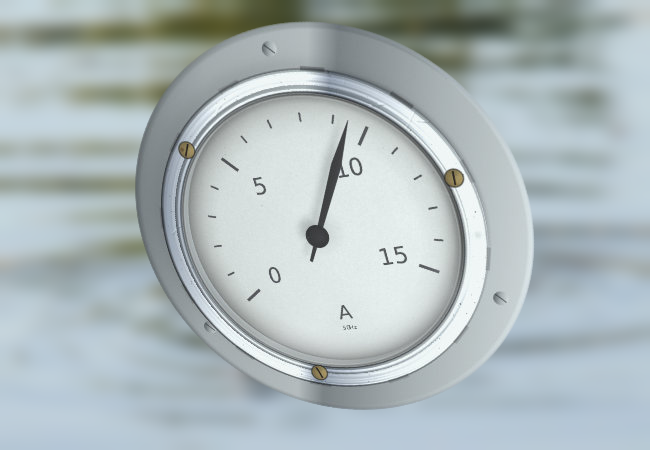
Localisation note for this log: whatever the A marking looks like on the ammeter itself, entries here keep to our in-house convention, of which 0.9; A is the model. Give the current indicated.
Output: 9.5; A
